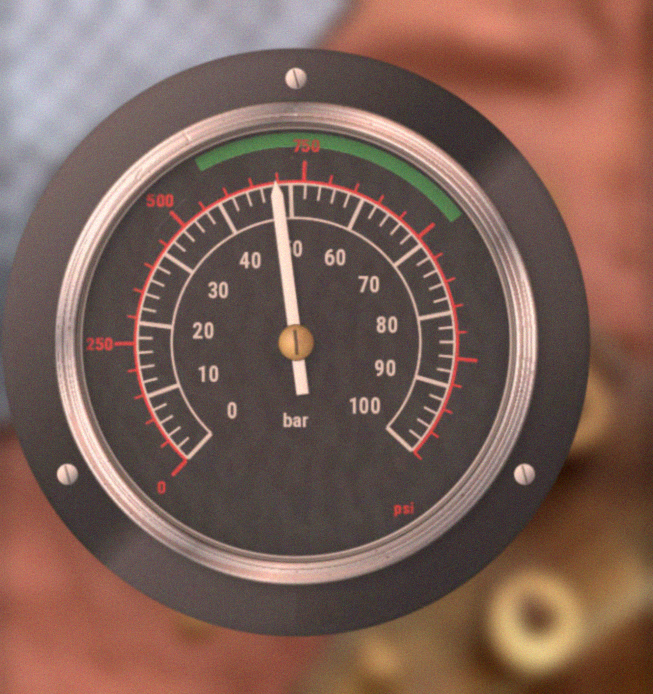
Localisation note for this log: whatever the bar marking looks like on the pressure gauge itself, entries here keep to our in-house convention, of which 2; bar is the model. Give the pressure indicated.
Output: 48; bar
